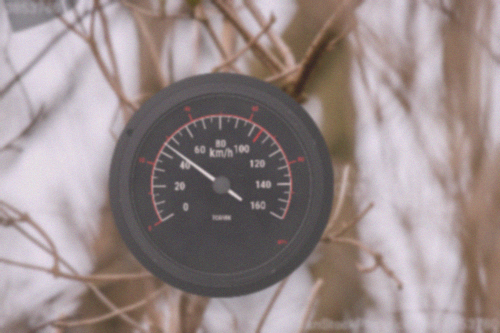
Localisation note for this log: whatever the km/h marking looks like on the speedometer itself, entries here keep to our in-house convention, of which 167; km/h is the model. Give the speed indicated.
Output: 45; km/h
